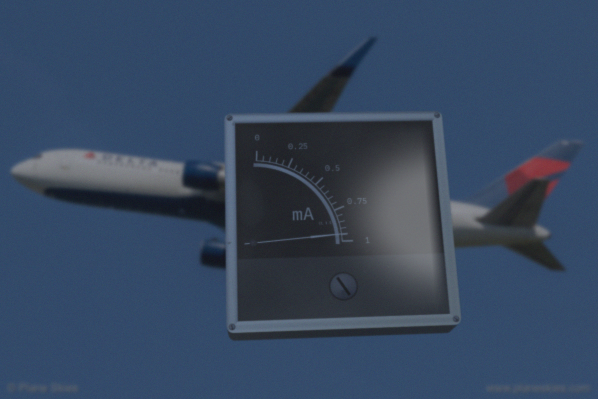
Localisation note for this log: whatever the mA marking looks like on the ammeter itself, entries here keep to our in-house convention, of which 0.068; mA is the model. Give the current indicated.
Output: 0.95; mA
